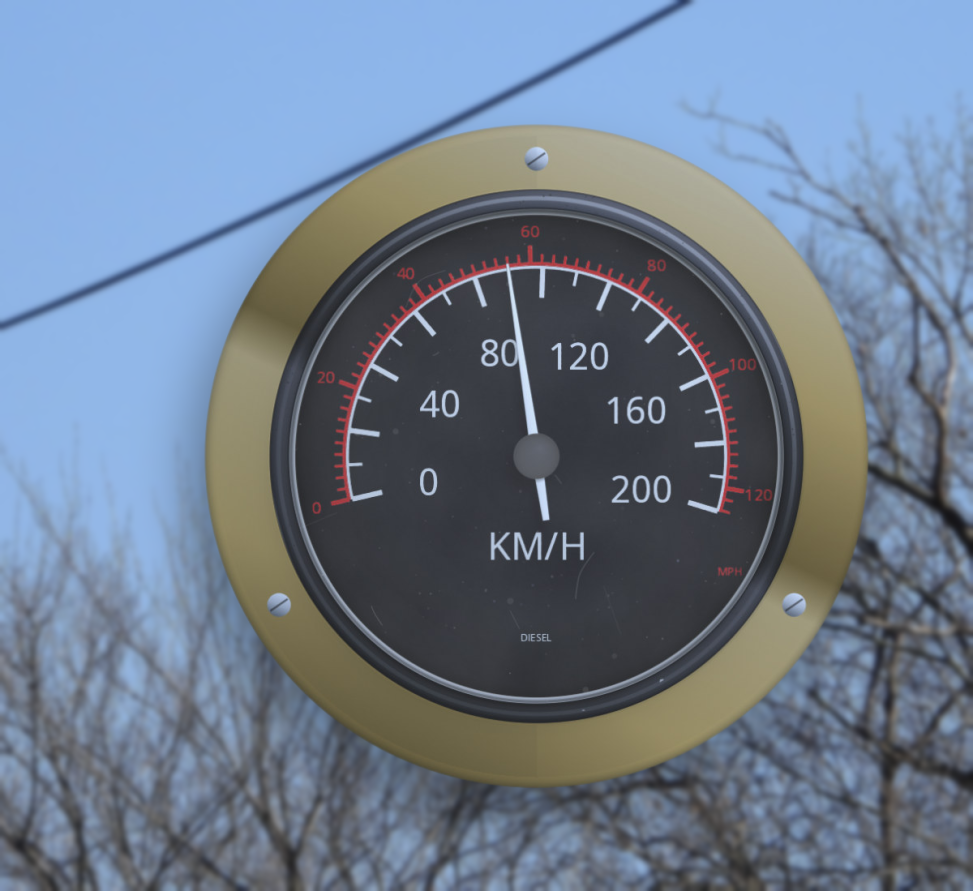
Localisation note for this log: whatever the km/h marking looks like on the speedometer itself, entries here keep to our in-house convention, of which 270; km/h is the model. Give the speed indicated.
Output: 90; km/h
